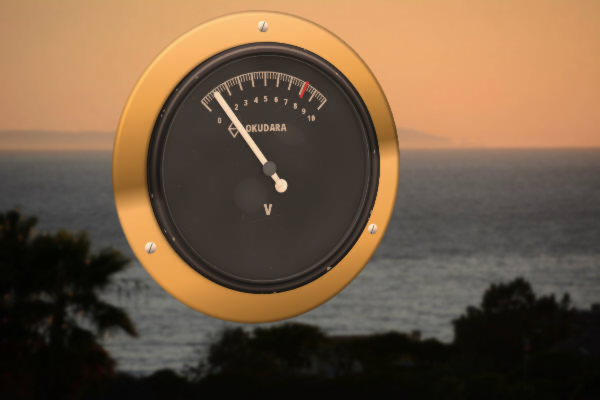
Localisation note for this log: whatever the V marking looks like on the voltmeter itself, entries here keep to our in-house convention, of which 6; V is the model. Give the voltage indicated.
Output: 1; V
